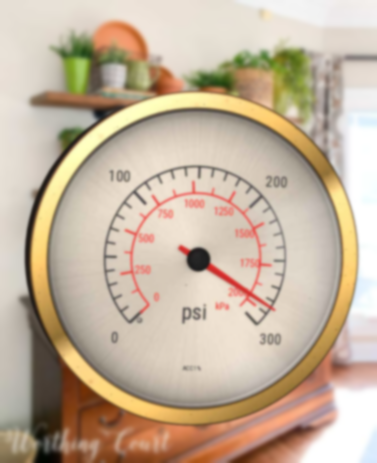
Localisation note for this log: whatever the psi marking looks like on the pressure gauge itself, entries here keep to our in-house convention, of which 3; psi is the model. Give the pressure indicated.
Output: 285; psi
